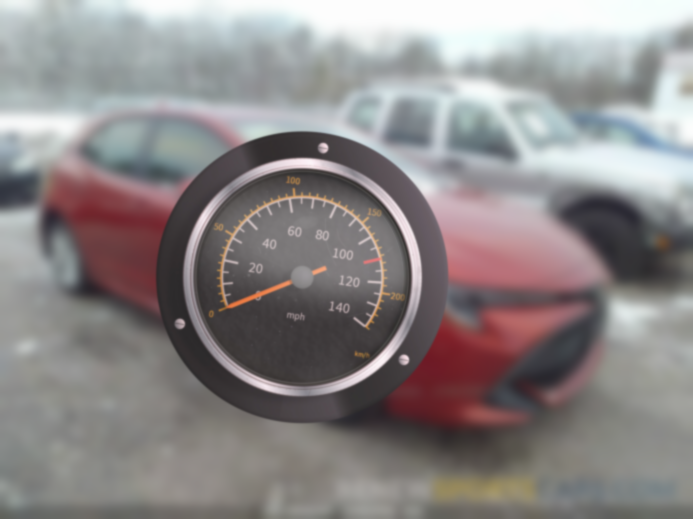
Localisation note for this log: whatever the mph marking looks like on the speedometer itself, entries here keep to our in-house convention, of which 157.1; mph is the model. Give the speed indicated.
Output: 0; mph
